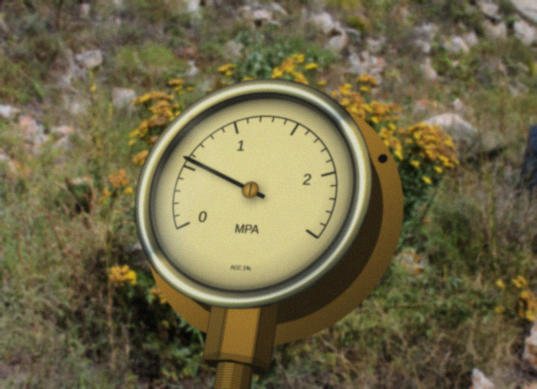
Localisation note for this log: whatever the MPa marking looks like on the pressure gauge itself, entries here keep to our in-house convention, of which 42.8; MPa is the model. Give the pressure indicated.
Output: 0.55; MPa
